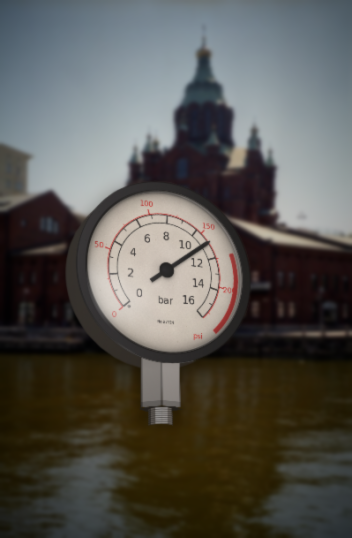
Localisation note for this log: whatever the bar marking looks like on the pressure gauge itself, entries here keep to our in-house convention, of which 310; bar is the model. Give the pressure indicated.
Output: 11; bar
